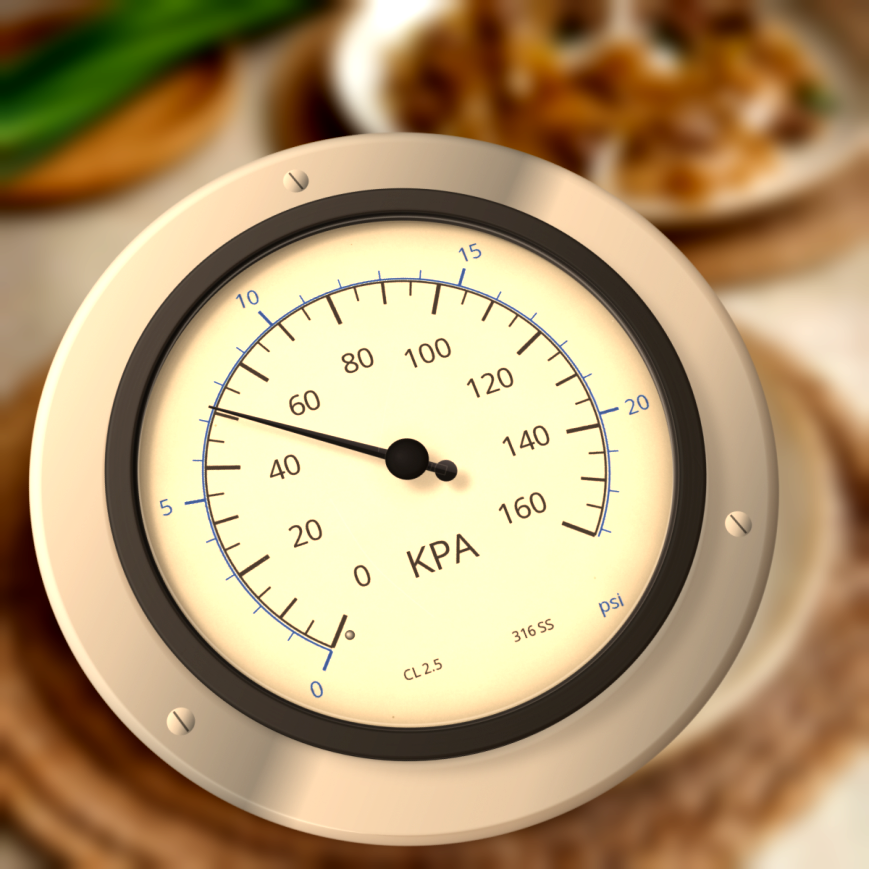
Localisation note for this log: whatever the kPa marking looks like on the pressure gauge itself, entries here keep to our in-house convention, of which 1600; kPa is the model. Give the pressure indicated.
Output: 50; kPa
